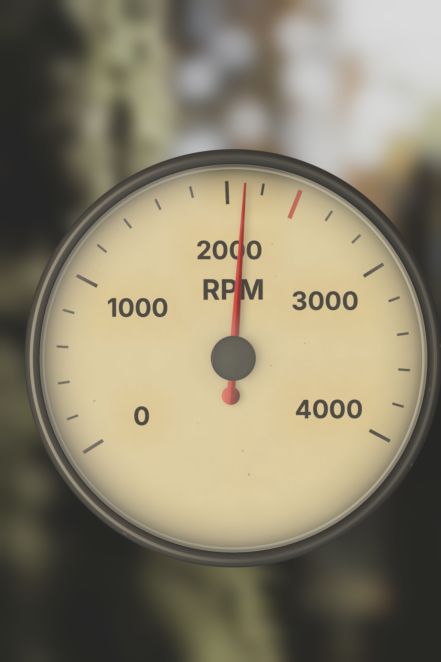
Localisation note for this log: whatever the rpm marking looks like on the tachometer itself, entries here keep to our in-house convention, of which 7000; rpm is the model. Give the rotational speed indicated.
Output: 2100; rpm
